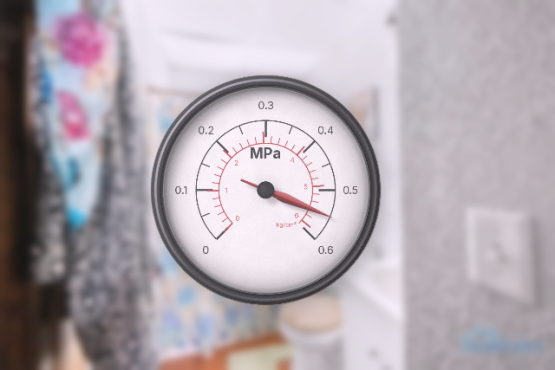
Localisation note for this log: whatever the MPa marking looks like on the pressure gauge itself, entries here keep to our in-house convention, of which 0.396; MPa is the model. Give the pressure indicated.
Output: 0.55; MPa
